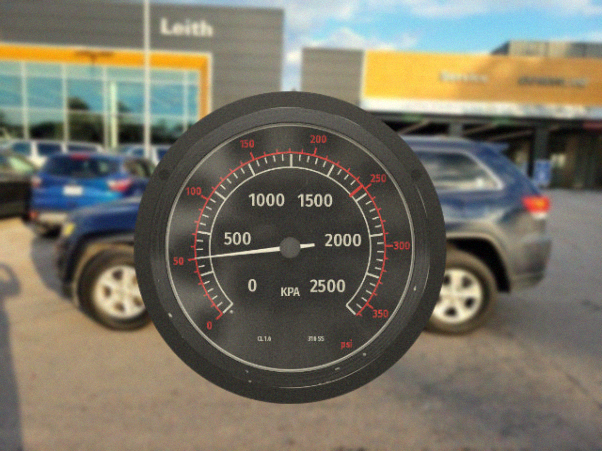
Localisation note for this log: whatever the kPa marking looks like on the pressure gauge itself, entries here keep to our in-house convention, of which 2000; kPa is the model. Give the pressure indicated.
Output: 350; kPa
